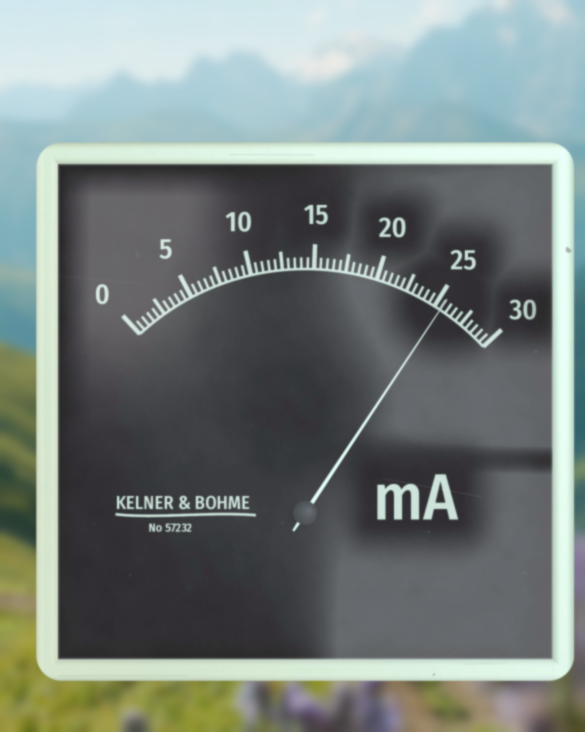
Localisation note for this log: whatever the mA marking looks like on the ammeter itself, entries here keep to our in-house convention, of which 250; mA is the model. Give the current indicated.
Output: 25.5; mA
